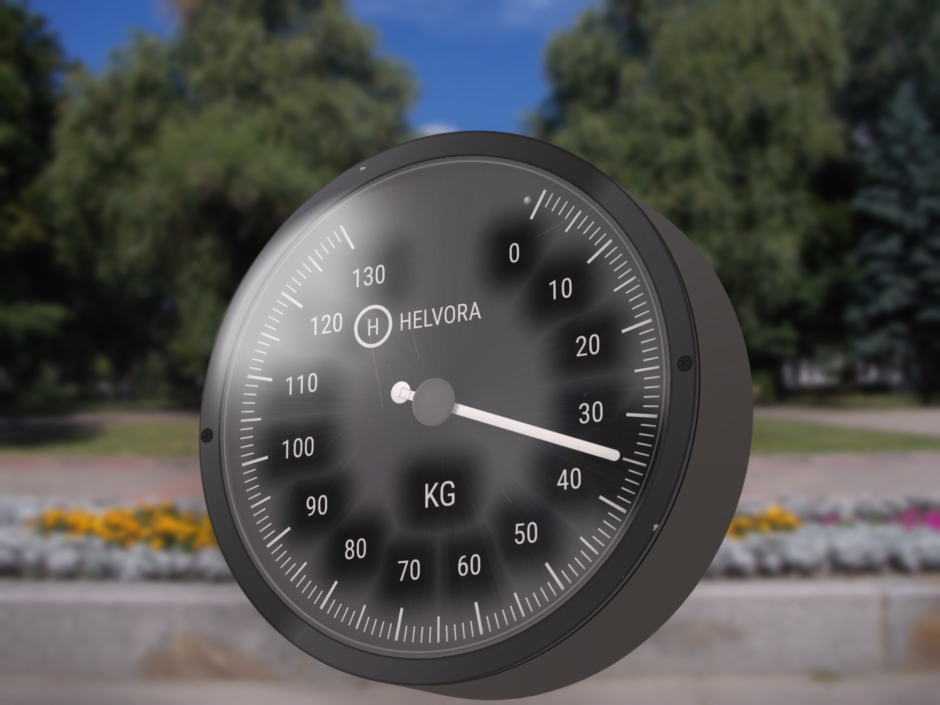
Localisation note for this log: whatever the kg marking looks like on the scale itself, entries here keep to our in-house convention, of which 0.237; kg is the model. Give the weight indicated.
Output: 35; kg
